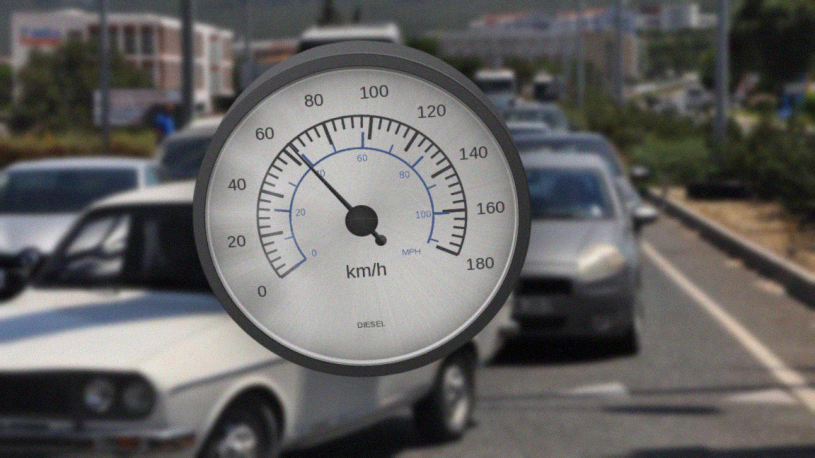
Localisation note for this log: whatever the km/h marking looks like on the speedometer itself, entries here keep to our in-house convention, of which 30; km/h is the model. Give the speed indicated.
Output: 64; km/h
